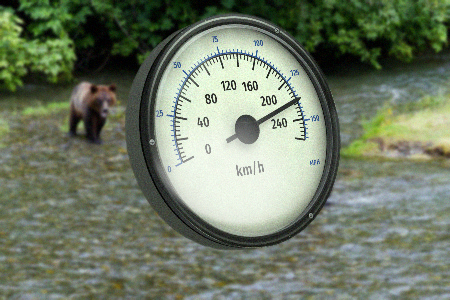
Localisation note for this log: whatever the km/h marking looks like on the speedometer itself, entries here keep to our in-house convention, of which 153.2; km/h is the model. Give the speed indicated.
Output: 220; km/h
